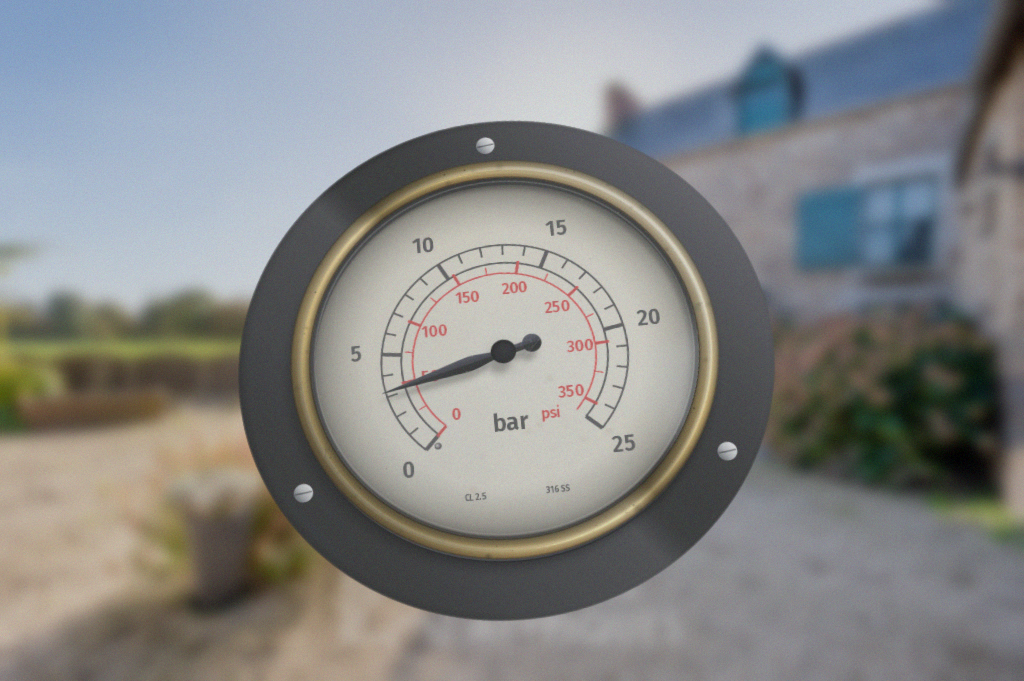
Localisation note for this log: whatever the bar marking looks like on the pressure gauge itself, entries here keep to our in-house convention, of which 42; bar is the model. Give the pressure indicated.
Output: 3; bar
